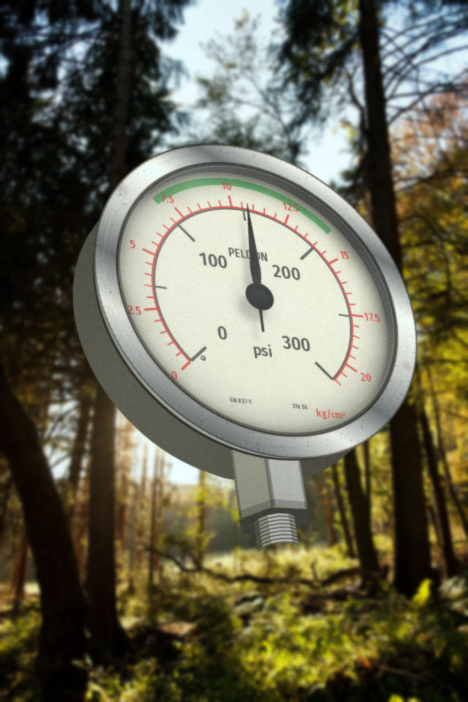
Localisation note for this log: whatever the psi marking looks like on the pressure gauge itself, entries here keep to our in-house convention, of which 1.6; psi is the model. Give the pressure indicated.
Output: 150; psi
